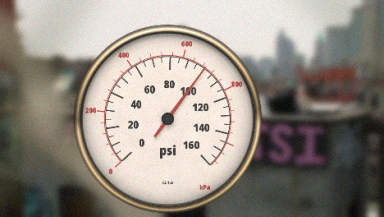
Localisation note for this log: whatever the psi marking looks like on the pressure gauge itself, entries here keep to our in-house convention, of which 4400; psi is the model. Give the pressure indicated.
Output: 100; psi
